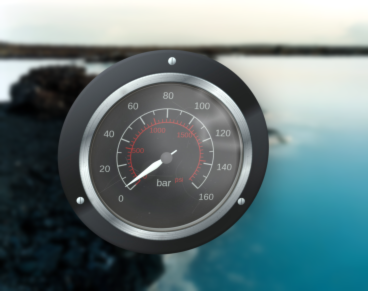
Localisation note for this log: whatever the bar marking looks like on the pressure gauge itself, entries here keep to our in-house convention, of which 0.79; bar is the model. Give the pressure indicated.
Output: 5; bar
